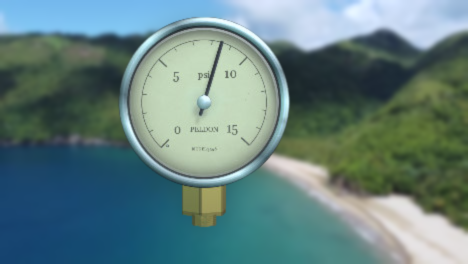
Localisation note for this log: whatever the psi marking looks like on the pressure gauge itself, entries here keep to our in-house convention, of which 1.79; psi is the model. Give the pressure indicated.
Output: 8.5; psi
